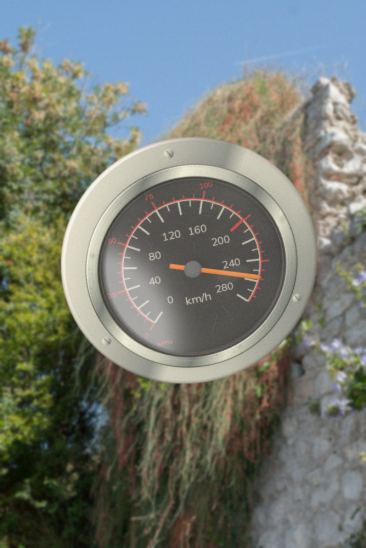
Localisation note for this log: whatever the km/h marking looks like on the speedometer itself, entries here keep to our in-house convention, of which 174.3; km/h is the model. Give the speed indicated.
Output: 255; km/h
